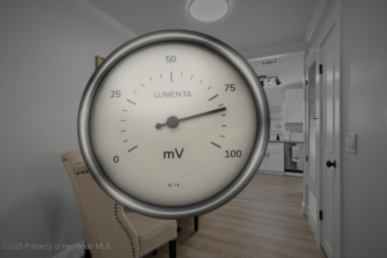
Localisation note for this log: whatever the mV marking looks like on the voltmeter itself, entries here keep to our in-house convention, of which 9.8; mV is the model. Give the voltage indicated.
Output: 82.5; mV
